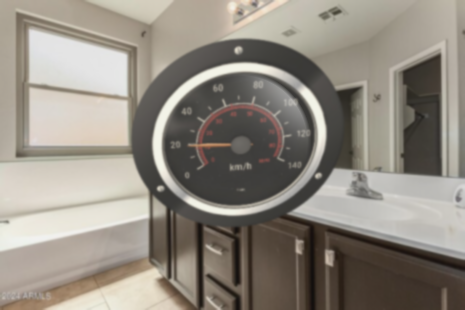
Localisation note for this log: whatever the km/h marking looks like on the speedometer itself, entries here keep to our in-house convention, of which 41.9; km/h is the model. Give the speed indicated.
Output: 20; km/h
